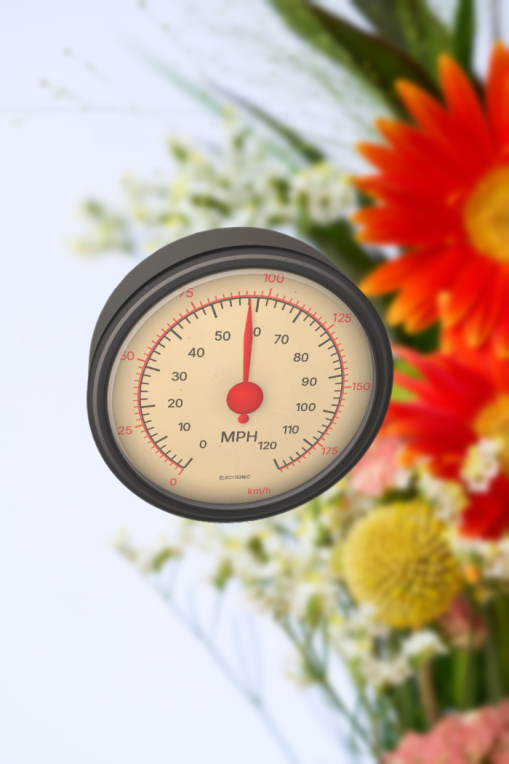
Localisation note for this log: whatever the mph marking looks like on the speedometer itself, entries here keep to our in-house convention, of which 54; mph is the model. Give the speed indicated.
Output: 58; mph
